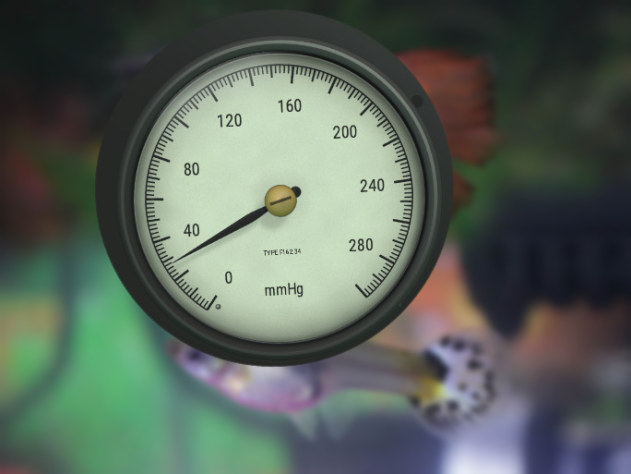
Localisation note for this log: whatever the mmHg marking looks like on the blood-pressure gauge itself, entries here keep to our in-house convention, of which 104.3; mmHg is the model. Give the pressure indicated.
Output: 28; mmHg
